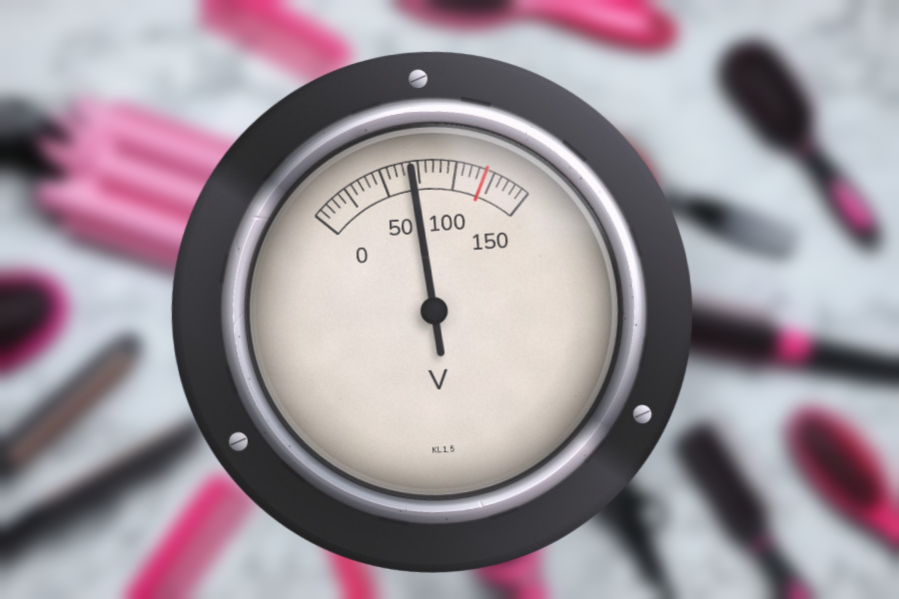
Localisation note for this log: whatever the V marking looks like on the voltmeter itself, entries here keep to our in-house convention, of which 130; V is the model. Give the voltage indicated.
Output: 70; V
